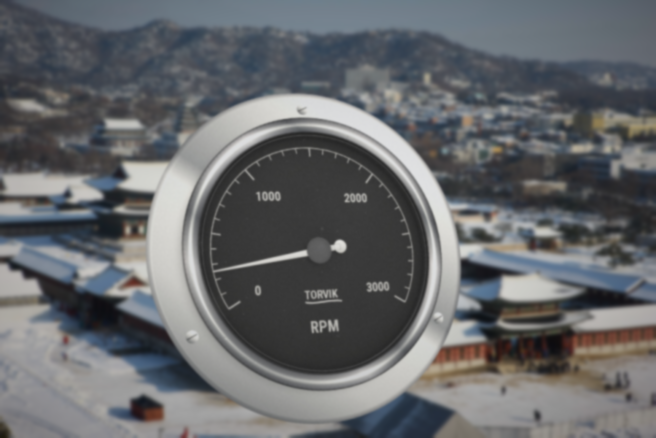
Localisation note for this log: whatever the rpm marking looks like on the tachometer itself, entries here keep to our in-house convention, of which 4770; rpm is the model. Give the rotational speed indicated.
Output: 250; rpm
